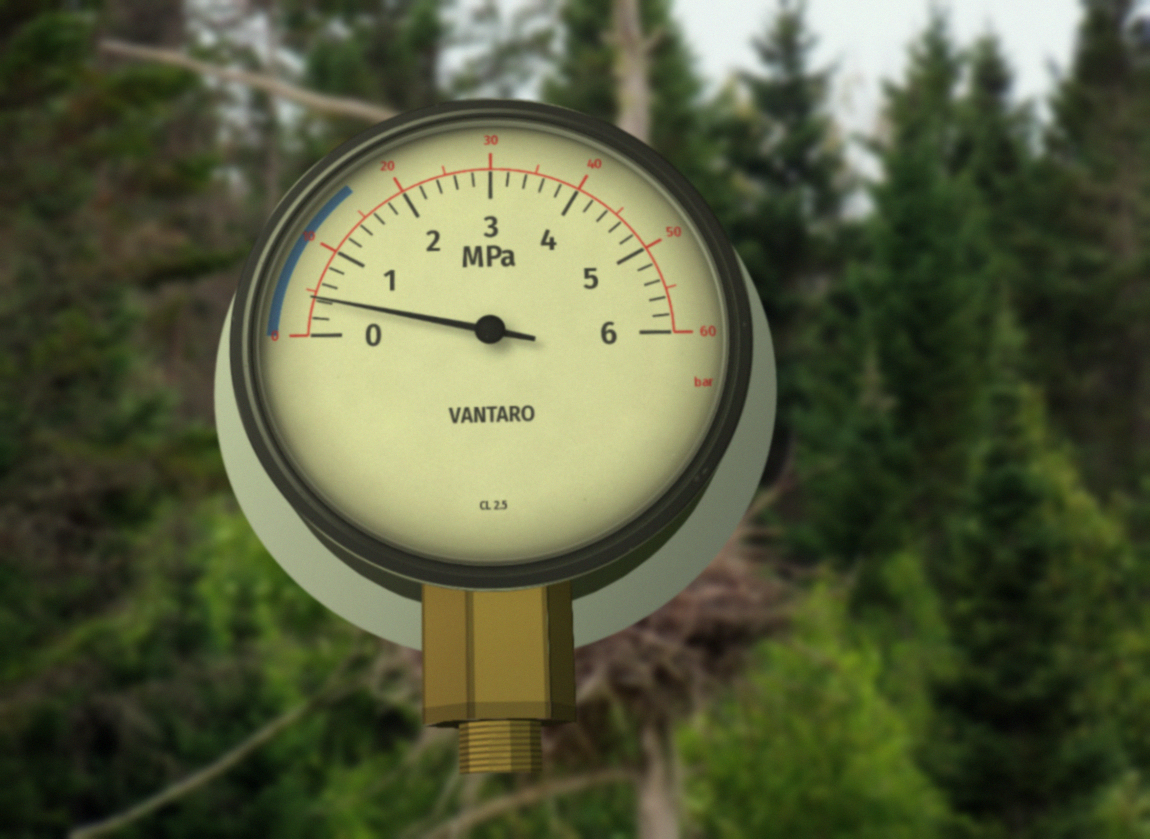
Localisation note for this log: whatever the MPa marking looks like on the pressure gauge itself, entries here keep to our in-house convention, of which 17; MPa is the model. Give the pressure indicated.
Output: 0.4; MPa
